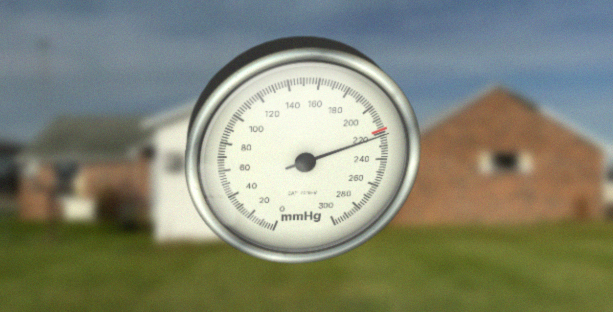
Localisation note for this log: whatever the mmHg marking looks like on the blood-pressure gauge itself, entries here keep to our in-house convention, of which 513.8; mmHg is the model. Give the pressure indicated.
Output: 220; mmHg
